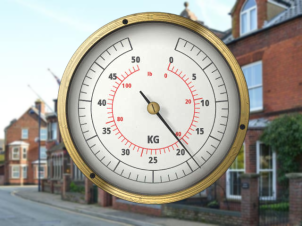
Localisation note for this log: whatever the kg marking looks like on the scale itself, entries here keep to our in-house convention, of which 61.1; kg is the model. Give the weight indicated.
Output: 19; kg
